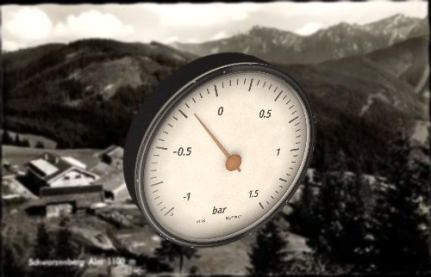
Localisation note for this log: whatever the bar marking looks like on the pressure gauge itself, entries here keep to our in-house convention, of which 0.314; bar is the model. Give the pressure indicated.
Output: -0.2; bar
